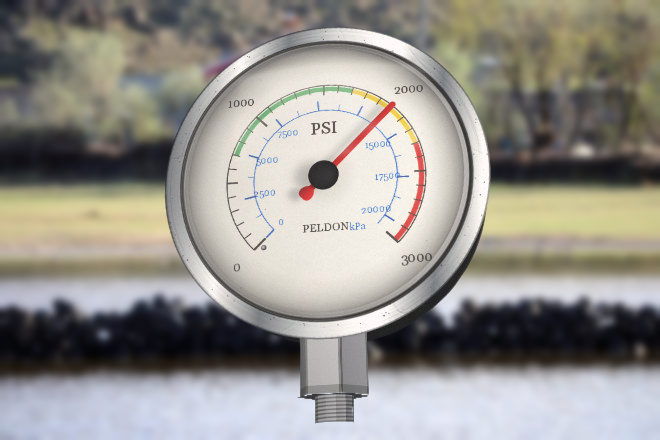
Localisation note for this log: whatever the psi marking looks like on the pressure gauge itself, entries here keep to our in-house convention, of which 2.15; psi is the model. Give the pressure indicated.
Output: 2000; psi
